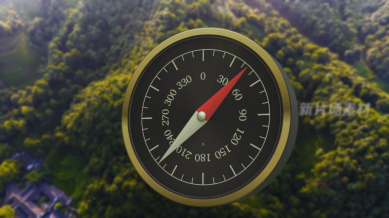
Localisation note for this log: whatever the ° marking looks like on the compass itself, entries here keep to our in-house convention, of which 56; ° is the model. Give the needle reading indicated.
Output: 45; °
